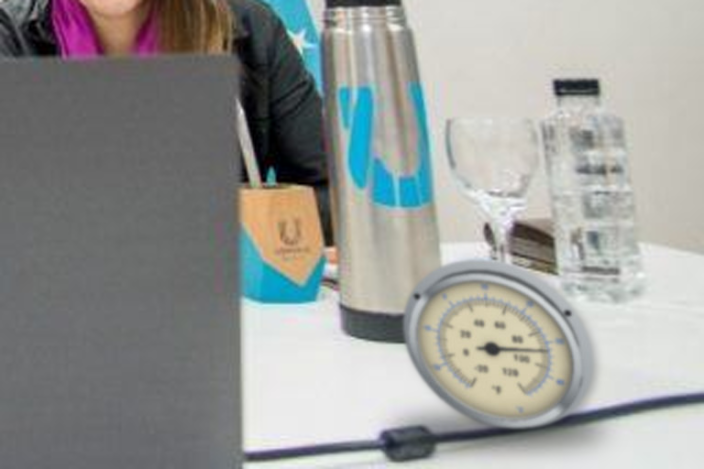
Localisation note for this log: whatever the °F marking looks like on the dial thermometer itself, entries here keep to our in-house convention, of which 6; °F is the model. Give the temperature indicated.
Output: 90; °F
